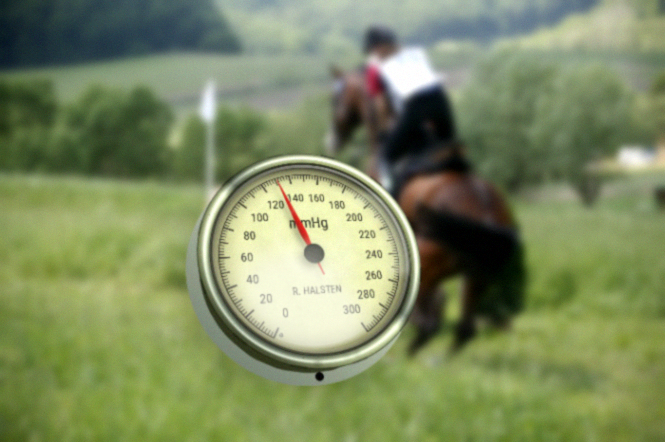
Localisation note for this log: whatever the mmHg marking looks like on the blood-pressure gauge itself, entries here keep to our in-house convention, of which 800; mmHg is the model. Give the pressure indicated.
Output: 130; mmHg
